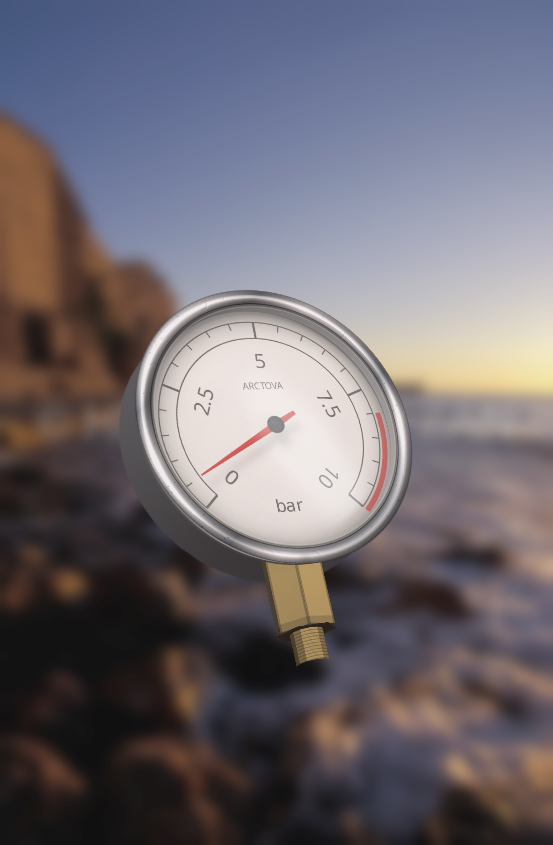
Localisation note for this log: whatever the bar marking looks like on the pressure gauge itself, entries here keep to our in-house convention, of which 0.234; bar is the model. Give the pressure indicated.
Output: 0.5; bar
